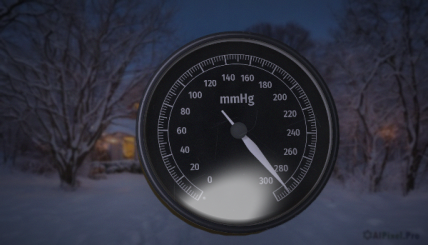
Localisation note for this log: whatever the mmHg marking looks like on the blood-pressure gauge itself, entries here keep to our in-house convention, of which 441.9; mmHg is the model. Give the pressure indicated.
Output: 290; mmHg
